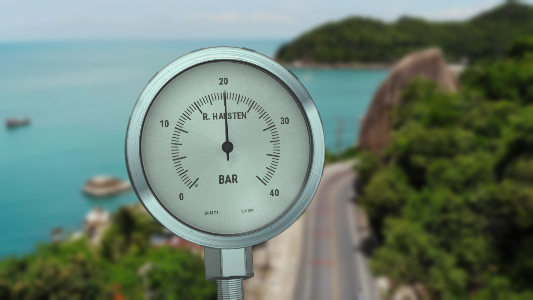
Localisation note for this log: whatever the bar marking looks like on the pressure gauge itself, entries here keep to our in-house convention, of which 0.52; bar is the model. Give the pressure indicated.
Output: 20; bar
